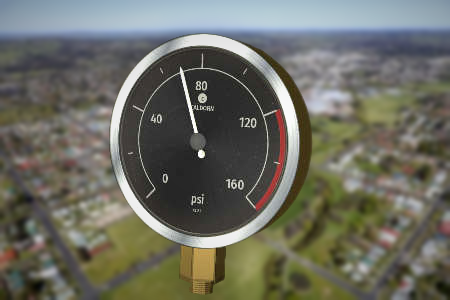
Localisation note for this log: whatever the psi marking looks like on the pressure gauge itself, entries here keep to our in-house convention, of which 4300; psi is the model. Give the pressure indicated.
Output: 70; psi
